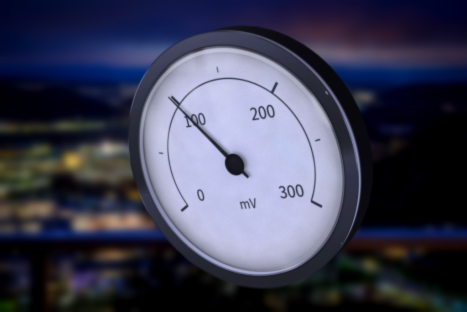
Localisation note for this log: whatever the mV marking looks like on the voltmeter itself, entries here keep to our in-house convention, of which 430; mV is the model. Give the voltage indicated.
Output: 100; mV
